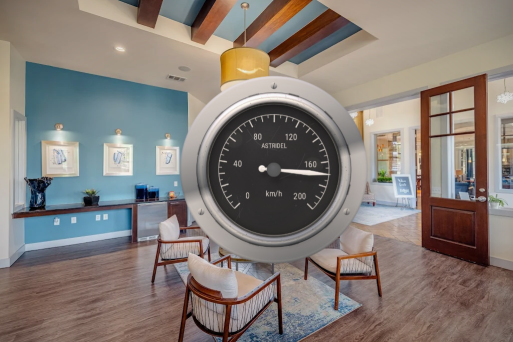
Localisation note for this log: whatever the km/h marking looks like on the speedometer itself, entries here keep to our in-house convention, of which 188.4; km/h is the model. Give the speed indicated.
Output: 170; km/h
